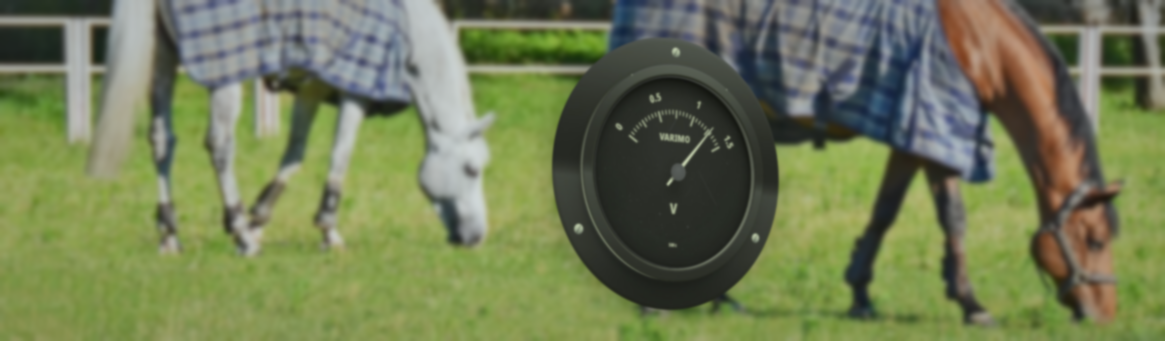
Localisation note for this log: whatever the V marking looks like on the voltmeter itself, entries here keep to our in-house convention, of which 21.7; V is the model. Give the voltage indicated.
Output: 1.25; V
